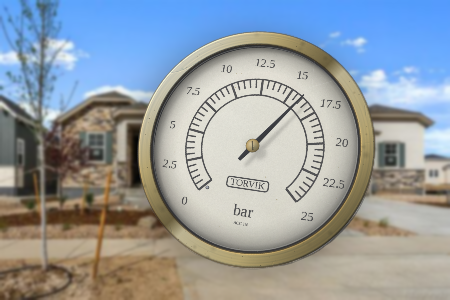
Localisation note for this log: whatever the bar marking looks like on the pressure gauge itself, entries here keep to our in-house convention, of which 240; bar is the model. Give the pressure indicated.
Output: 16; bar
